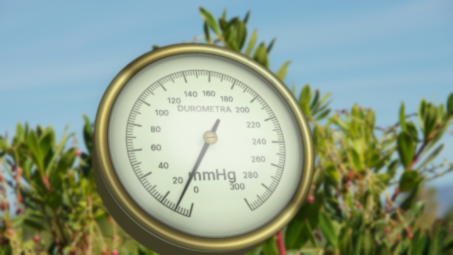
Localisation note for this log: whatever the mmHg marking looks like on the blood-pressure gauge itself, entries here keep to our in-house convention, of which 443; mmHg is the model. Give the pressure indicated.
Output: 10; mmHg
